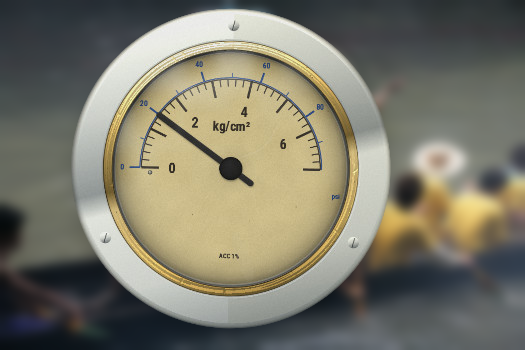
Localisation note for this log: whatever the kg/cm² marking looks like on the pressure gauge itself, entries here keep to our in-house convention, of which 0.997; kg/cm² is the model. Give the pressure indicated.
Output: 1.4; kg/cm²
